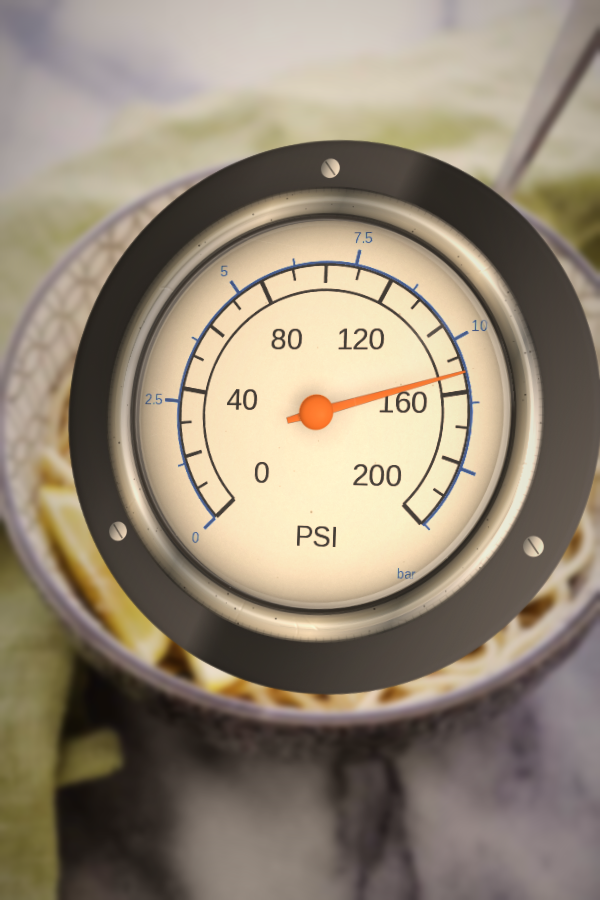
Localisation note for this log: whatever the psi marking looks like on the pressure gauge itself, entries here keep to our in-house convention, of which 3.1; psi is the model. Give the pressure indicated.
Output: 155; psi
